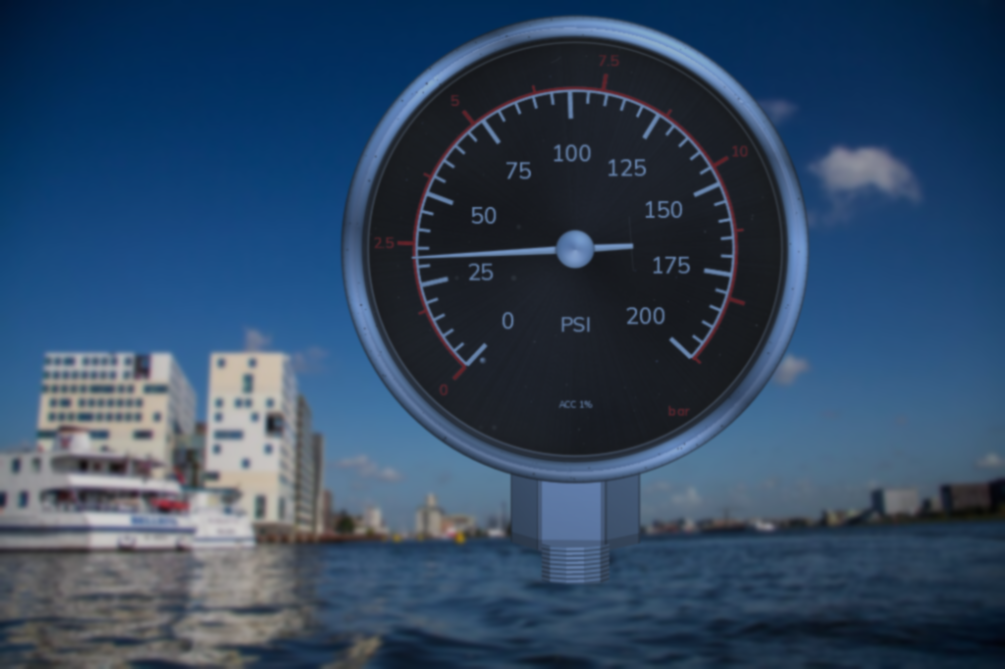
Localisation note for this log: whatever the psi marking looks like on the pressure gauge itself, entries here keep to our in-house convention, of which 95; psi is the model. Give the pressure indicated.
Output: 32.5; psi
